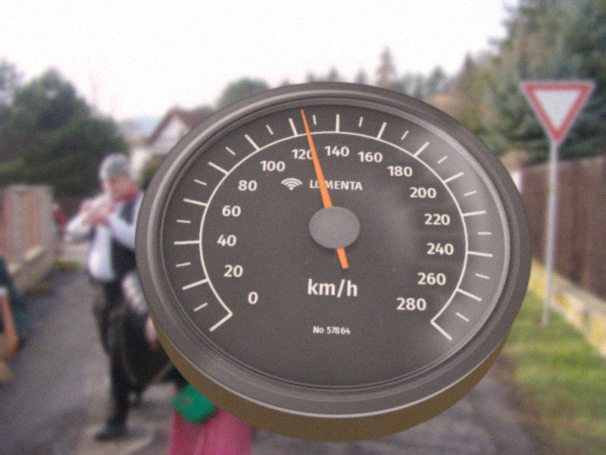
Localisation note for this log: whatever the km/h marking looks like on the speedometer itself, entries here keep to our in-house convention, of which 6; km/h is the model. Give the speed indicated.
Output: 125; km/h
